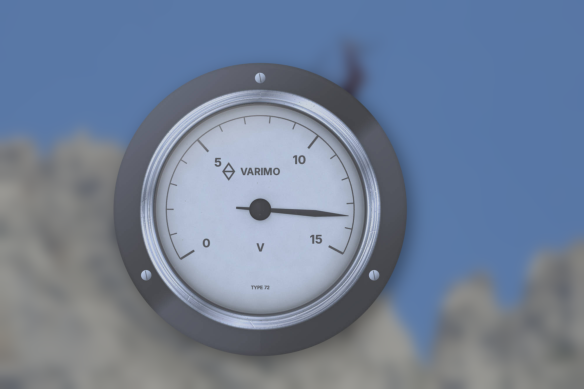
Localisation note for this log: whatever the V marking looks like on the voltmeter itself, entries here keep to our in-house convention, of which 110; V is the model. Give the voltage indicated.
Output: 13.5; V
